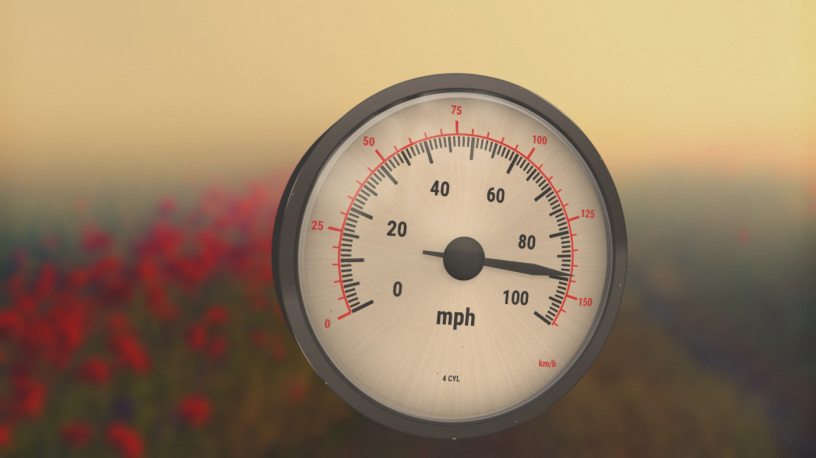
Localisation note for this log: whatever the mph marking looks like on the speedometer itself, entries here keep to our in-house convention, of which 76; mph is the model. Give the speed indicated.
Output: 89; mph
